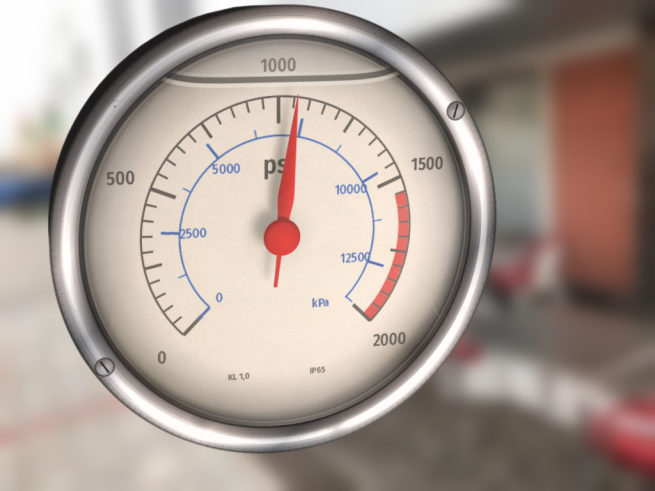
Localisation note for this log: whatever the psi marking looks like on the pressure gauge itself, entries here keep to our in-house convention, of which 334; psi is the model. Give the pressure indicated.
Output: 1050; psi
